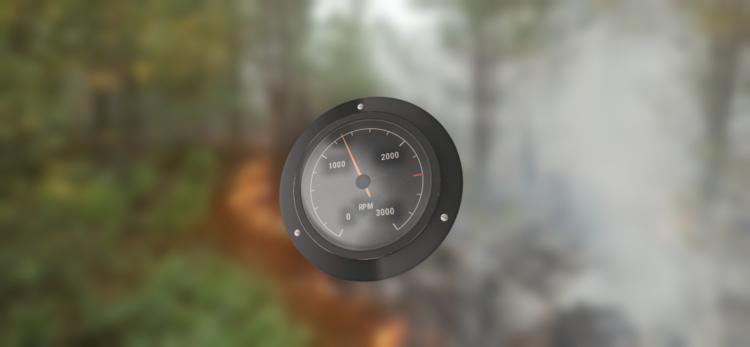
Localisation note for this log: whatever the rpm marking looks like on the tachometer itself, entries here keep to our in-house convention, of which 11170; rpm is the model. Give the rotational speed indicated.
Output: 1300; rpm
